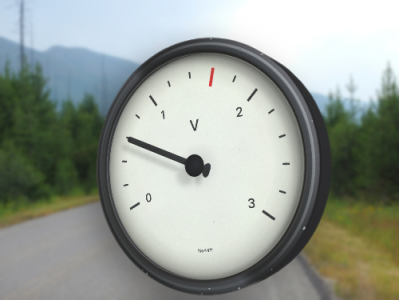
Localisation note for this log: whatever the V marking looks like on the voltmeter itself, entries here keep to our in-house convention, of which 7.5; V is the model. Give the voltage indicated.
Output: 0.6; V
